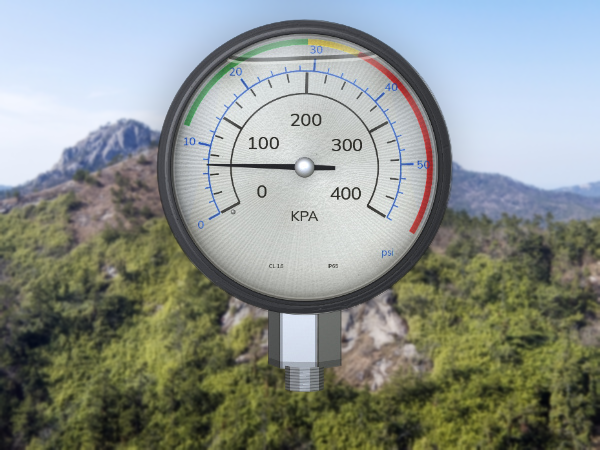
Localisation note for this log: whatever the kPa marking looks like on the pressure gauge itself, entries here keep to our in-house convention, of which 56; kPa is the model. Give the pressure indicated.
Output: 50; kPa
